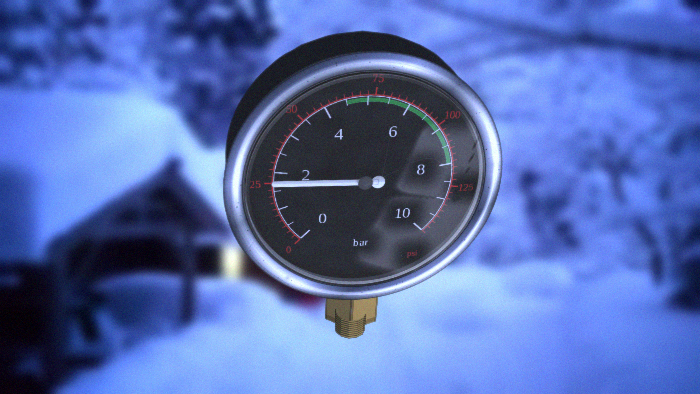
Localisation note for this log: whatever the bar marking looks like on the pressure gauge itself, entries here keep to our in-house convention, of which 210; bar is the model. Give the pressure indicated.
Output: 1.75; bar
